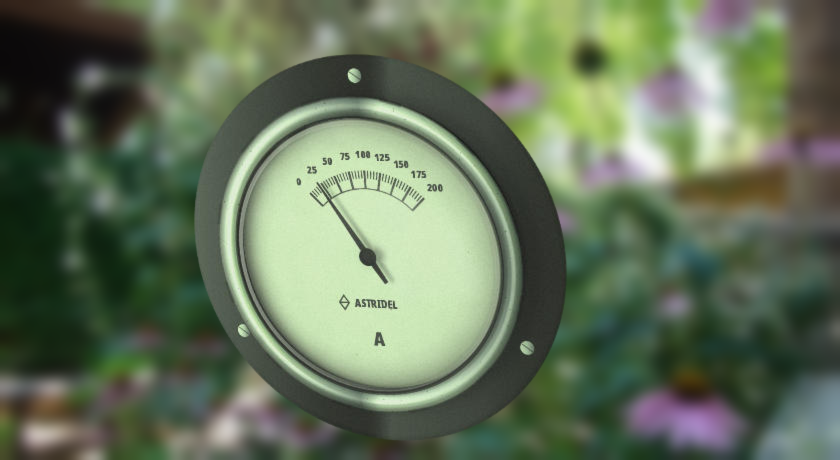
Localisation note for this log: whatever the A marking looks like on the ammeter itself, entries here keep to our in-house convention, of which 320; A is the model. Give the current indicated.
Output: 25; A
